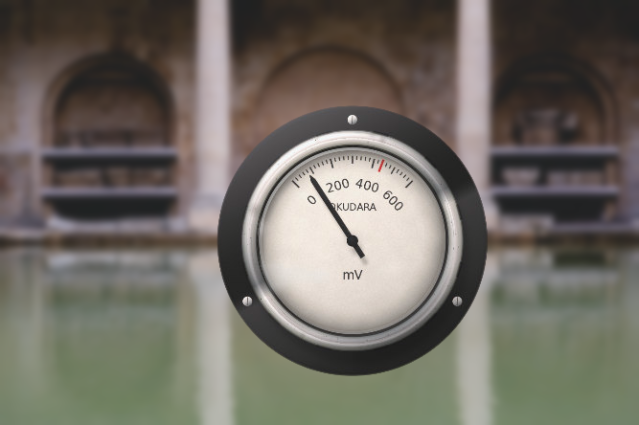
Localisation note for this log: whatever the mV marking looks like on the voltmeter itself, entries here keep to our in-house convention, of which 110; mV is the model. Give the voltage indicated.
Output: 80; mV
